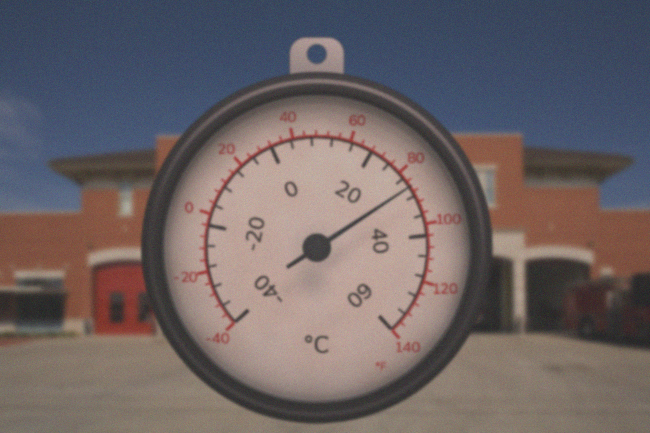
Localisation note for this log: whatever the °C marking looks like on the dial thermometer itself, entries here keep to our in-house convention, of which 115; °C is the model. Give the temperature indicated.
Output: 30; °C
